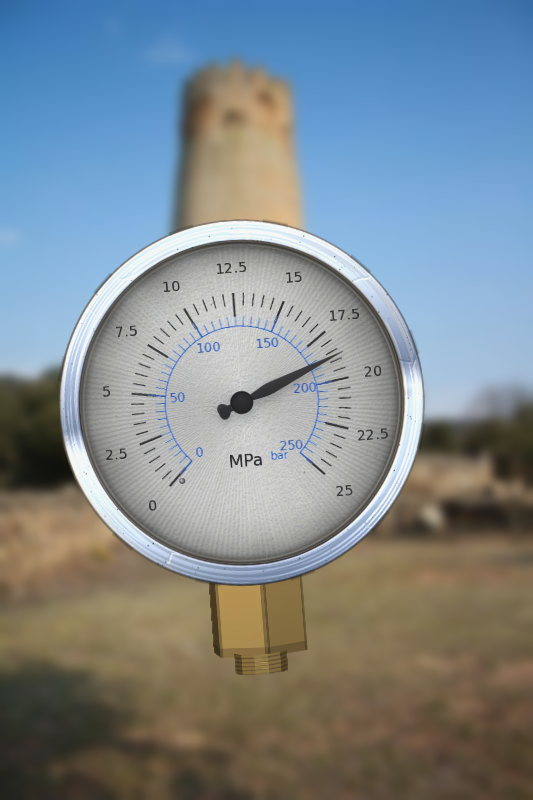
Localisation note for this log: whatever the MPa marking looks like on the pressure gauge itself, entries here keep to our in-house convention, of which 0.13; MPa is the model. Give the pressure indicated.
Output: 18.75; MPa
